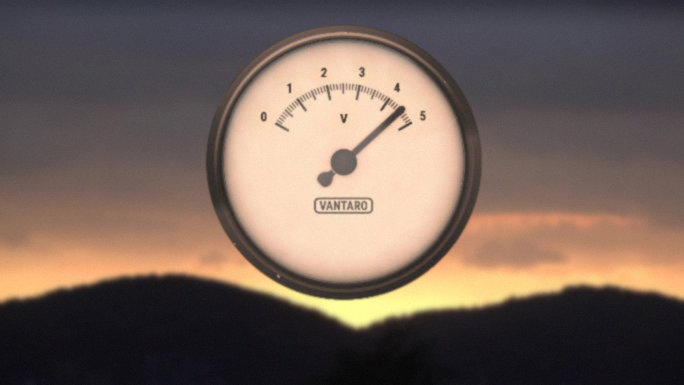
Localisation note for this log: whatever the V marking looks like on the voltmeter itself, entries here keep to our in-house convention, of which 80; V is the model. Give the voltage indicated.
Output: 4.5; V
